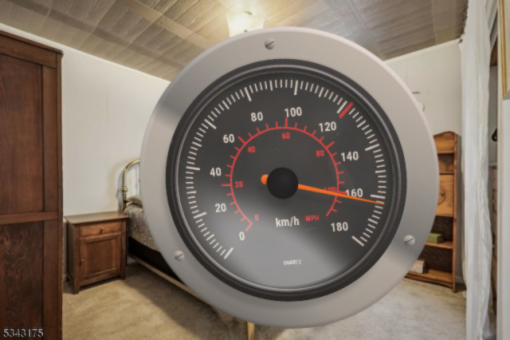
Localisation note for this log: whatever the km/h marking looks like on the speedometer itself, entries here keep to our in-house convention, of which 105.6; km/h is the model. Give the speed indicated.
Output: 162; km/h
